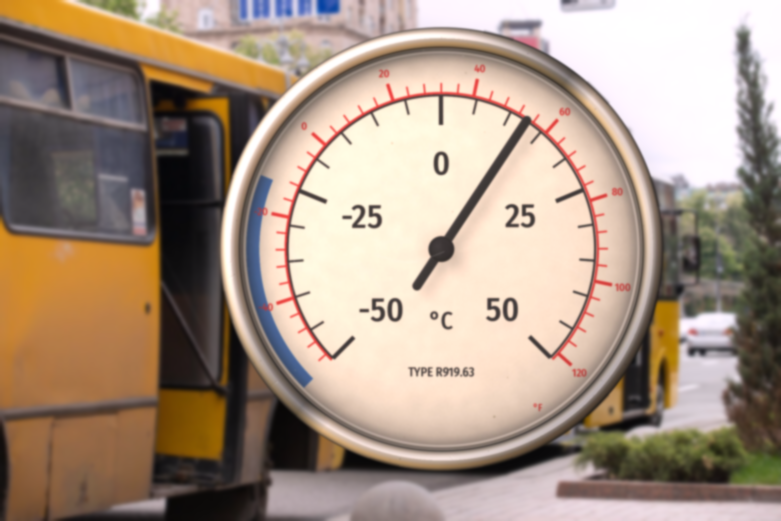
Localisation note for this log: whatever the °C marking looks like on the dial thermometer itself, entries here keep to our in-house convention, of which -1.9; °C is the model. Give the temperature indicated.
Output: 12.5; °C
